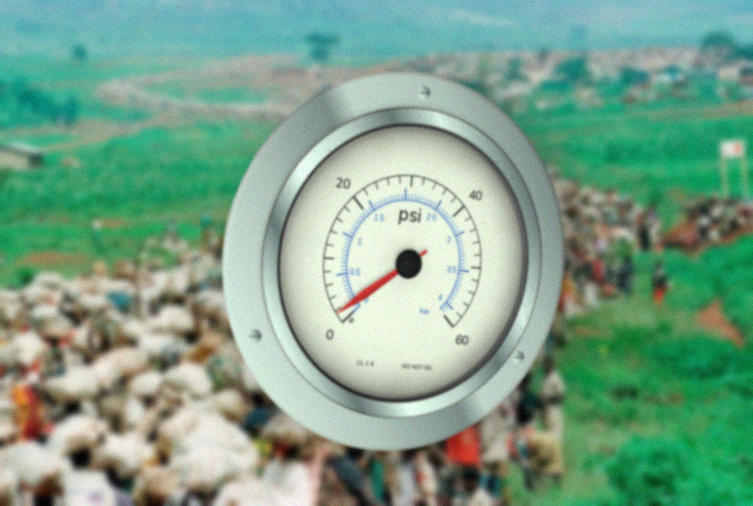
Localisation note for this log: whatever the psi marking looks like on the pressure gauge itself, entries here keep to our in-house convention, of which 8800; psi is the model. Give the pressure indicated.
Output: 2; psi
